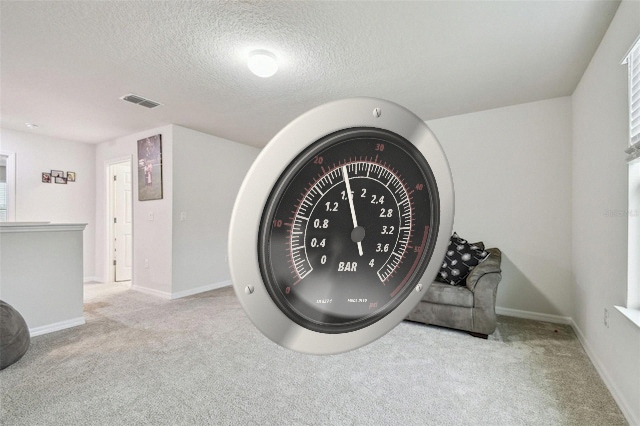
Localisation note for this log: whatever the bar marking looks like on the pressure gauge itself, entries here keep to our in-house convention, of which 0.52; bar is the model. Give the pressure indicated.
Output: 1.6; bar
